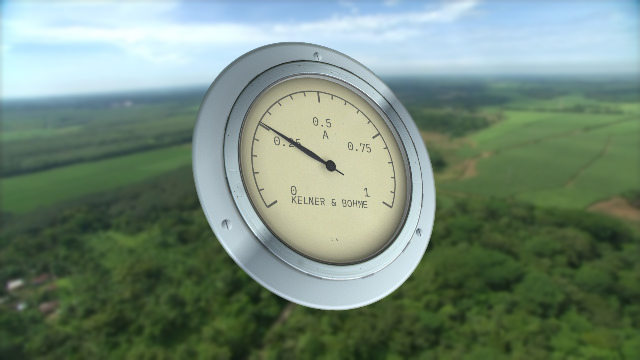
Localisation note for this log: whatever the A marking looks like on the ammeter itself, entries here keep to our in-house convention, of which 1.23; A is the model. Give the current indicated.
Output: 0.25; A
